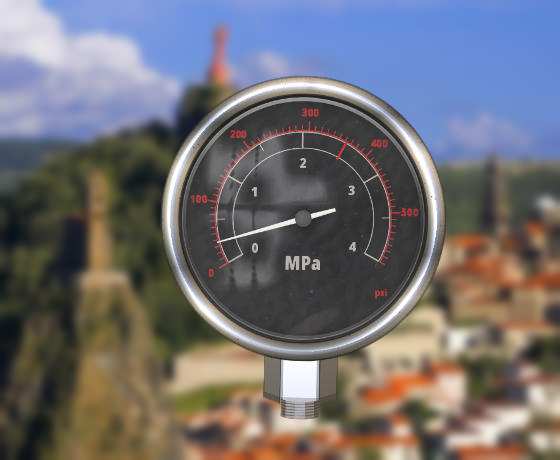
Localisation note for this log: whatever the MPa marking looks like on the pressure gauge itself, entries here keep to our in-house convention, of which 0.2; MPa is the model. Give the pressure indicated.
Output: 0.25; MPa
